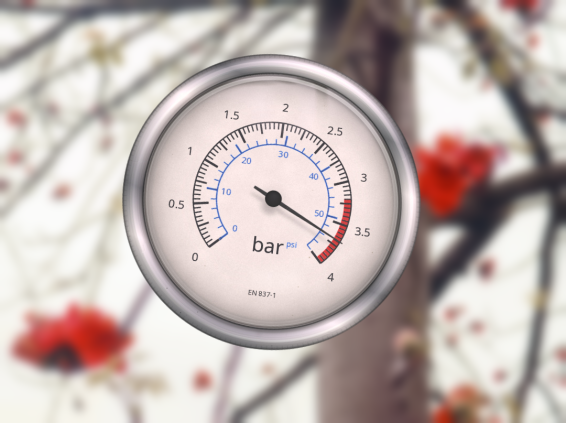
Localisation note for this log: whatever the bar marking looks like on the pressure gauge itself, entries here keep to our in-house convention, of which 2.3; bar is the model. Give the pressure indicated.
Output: 3.7; bar
